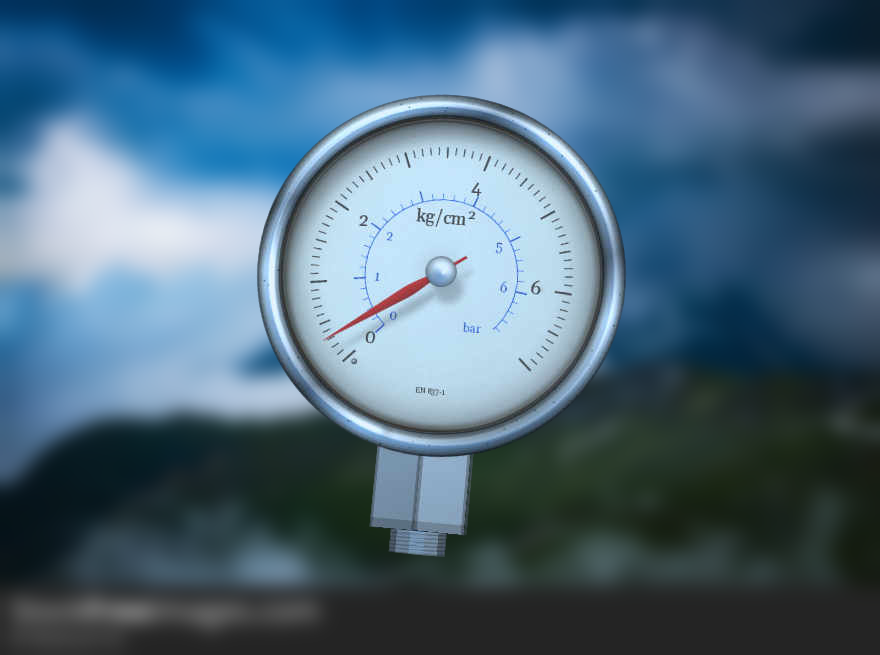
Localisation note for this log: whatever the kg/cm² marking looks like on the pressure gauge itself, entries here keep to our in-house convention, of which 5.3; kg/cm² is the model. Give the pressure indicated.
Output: 0.3; kg/cm²
